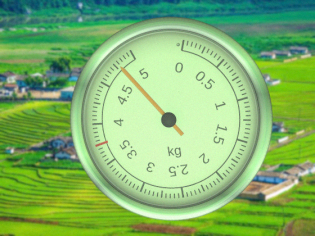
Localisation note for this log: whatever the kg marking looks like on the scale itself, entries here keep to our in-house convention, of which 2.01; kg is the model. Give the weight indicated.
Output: 4.8; kg
